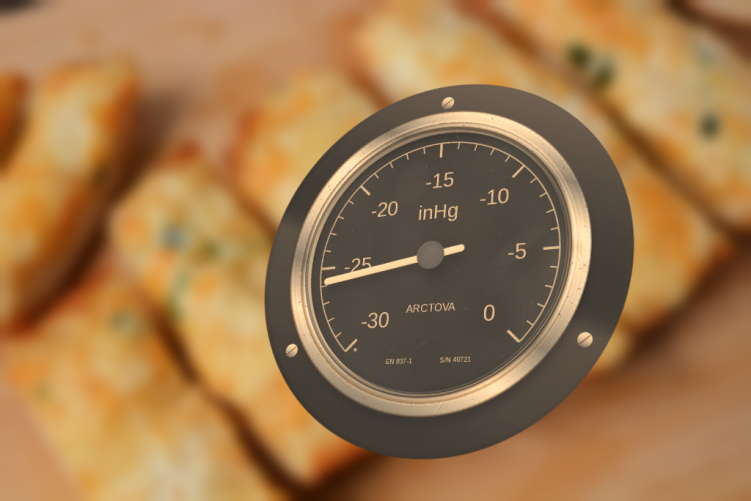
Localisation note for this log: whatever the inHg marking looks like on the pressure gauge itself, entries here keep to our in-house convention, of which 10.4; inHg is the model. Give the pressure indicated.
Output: -26; inHg
